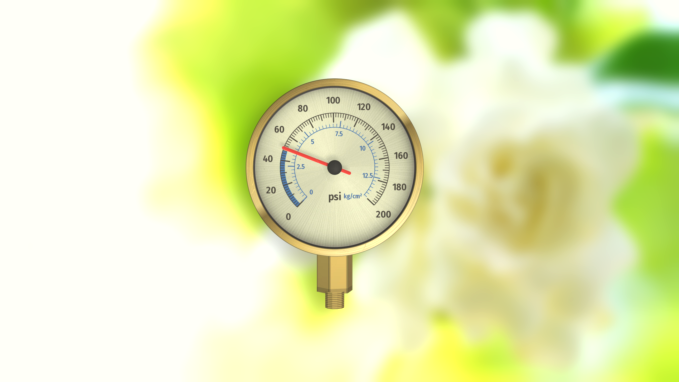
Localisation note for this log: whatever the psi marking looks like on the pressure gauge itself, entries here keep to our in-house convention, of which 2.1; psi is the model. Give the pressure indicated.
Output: 50; psi
